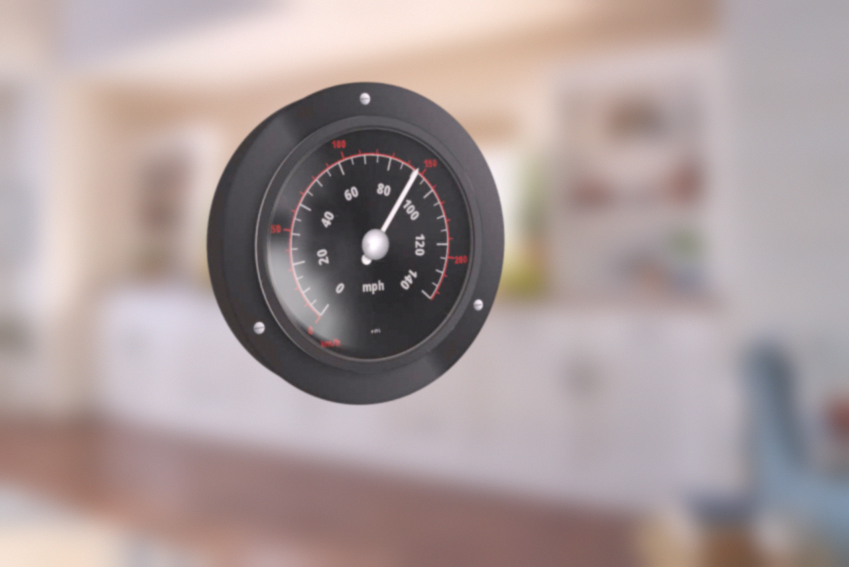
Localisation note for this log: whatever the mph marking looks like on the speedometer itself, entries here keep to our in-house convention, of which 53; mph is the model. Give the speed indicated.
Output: 90; mph
